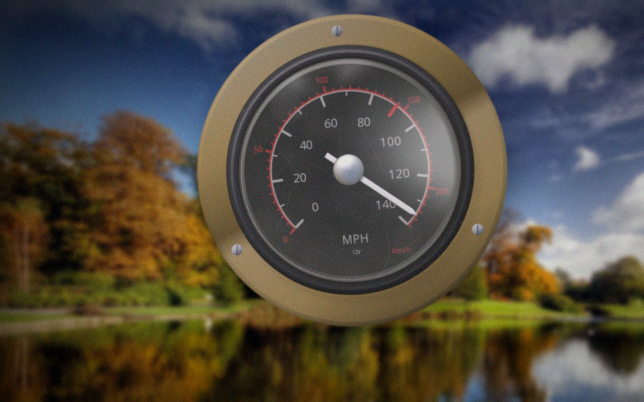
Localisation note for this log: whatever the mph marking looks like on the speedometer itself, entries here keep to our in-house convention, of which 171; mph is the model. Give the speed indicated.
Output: 135; mph
